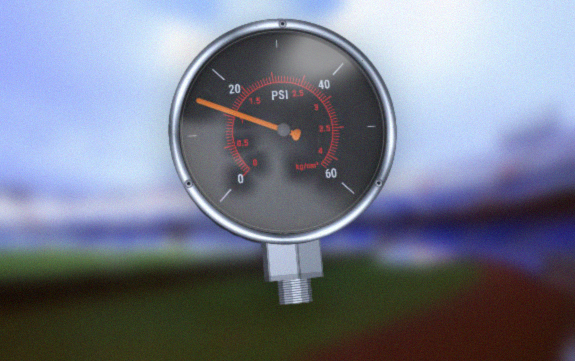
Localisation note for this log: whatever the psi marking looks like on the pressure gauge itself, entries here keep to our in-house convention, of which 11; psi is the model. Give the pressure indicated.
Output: 15; psi
